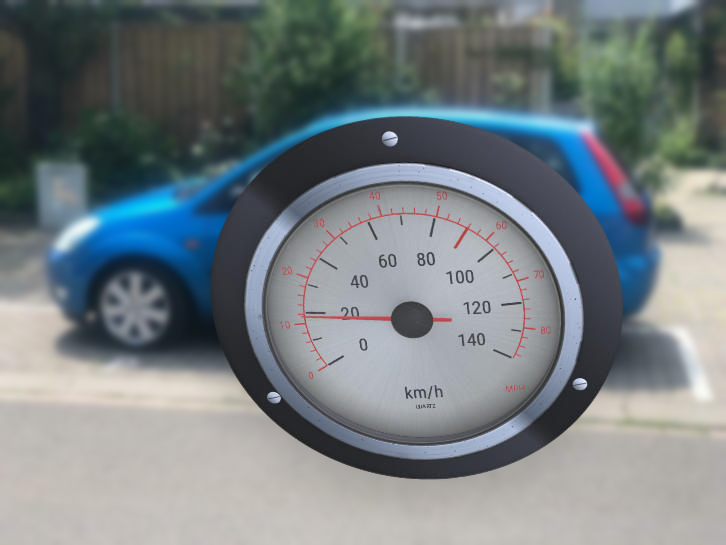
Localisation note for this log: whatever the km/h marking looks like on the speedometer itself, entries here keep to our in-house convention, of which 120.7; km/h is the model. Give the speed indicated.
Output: 20; km/h
